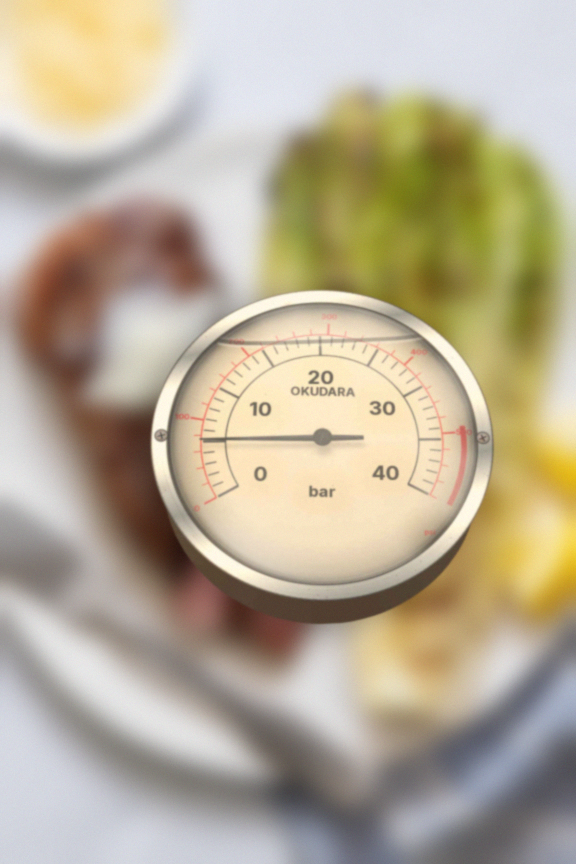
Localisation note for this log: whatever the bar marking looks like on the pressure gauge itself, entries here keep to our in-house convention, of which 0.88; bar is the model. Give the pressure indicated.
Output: 5; bar
